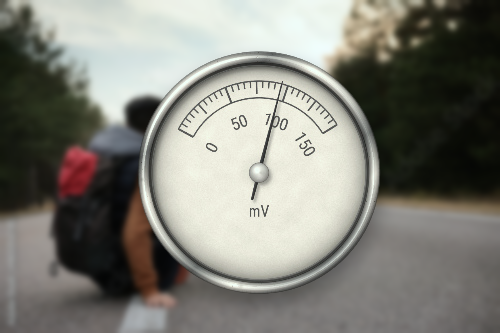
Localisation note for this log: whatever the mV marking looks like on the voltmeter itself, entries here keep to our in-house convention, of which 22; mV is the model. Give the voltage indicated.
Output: 95; mV
